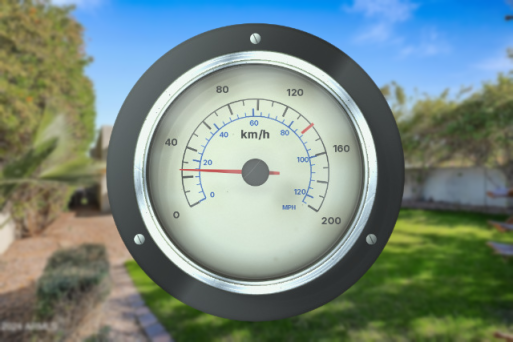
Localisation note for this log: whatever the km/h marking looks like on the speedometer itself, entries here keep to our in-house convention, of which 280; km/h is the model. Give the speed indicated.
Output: 25; km/h
